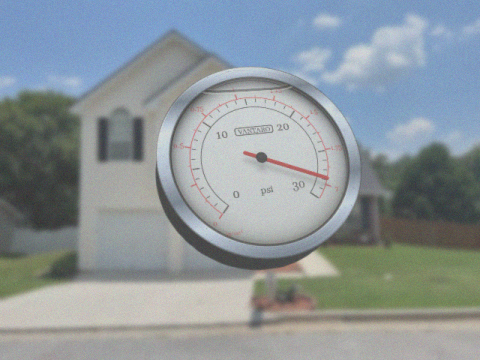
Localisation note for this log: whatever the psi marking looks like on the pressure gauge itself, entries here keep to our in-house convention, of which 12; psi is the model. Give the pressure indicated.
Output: 28; psi
